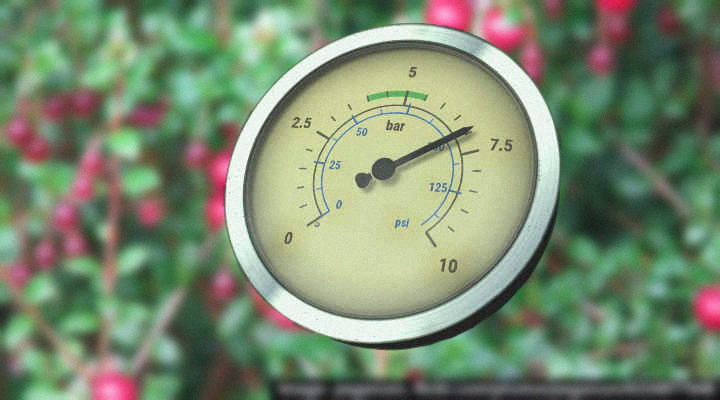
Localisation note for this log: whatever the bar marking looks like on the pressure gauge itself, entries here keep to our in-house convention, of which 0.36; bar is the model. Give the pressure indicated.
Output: 7; bar
